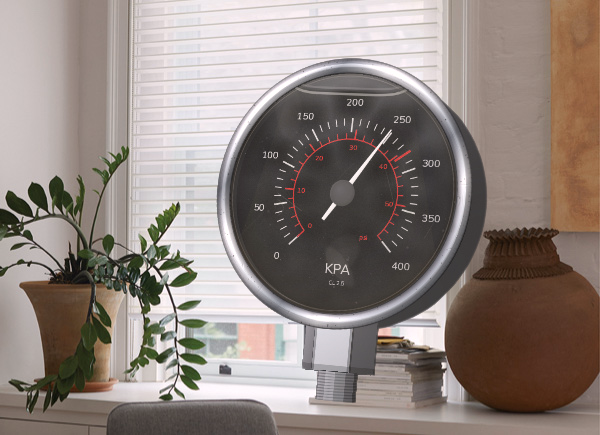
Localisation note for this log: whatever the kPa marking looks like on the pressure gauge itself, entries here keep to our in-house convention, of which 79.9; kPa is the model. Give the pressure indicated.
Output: 250; kPa
